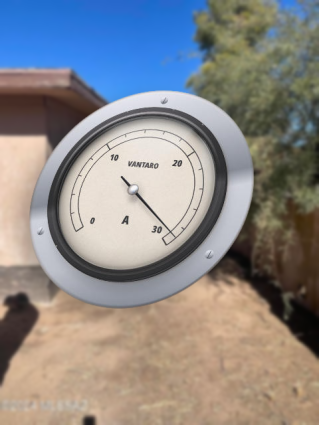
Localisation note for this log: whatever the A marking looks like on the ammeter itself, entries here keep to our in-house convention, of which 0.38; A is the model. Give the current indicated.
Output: 29; A
